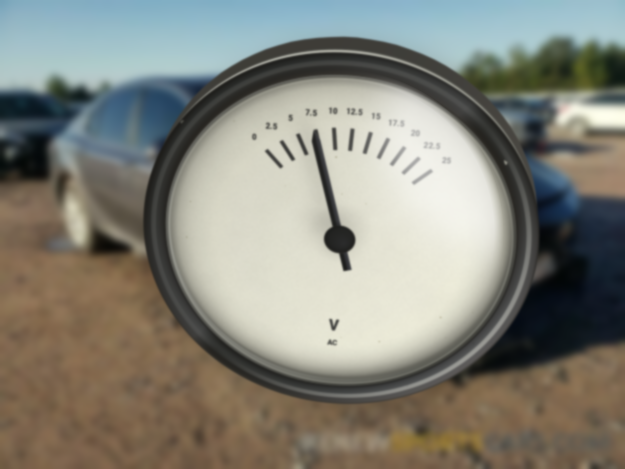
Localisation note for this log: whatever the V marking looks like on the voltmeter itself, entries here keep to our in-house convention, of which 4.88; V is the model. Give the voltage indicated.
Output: 7.5; V
